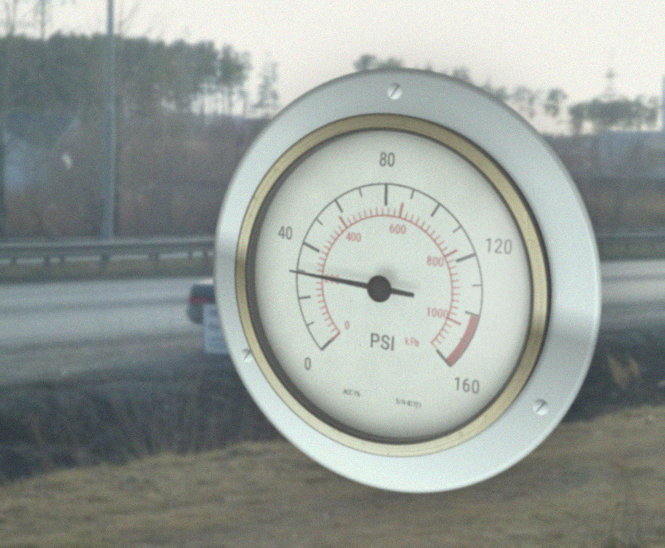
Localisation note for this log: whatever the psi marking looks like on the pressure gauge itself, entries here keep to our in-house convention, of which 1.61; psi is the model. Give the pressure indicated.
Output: 30; psi
